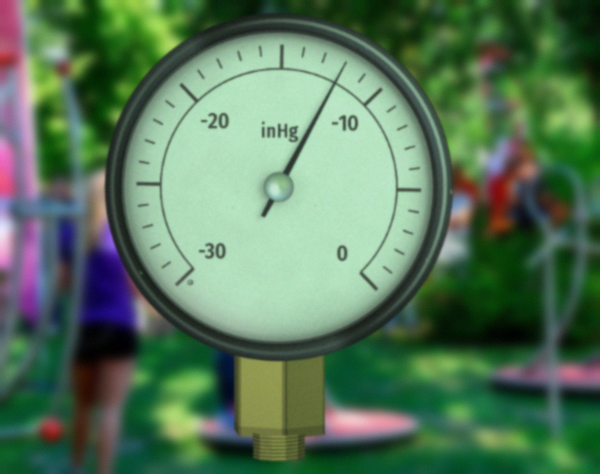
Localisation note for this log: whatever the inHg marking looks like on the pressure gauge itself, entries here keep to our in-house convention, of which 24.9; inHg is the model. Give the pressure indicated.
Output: -12; inHg
